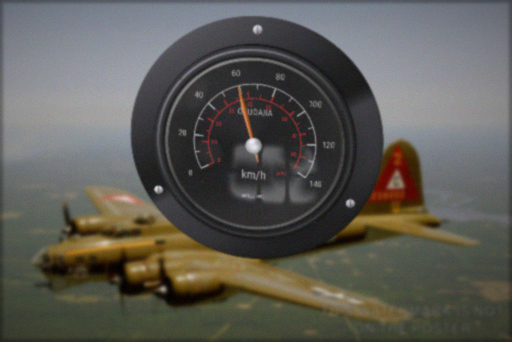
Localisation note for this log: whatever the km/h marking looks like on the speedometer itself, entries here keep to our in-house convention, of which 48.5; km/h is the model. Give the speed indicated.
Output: 60; km/h
